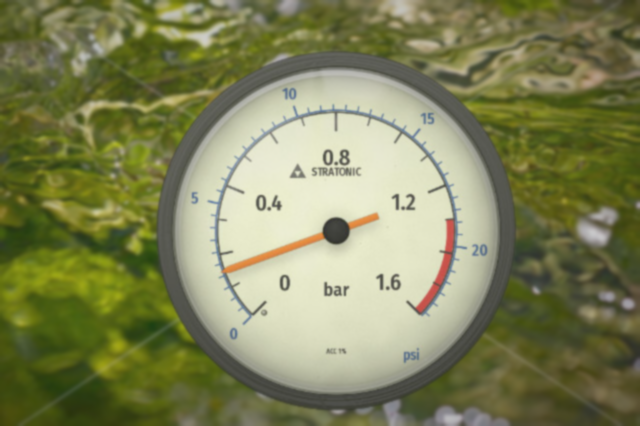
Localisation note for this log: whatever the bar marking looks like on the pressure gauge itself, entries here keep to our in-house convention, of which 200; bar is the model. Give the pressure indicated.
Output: 0.15; bar
